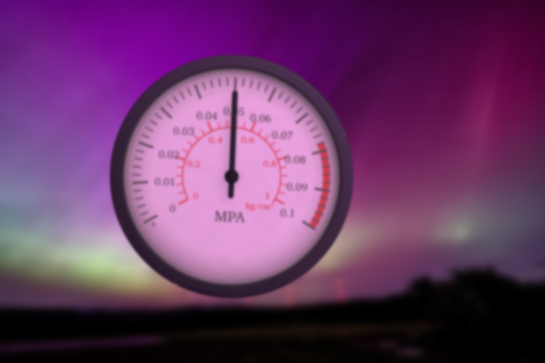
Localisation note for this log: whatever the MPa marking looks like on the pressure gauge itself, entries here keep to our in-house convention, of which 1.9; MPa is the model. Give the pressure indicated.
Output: 0.05; MPa
